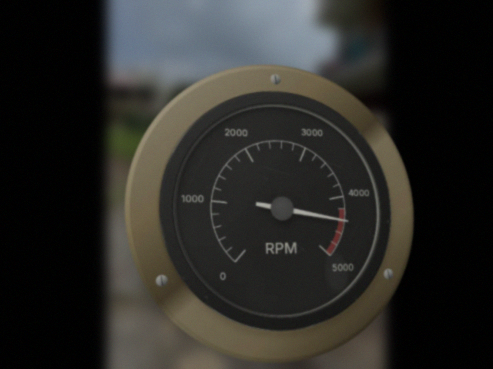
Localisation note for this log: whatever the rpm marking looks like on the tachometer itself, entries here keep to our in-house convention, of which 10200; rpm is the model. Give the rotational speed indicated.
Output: 4400; rpm
